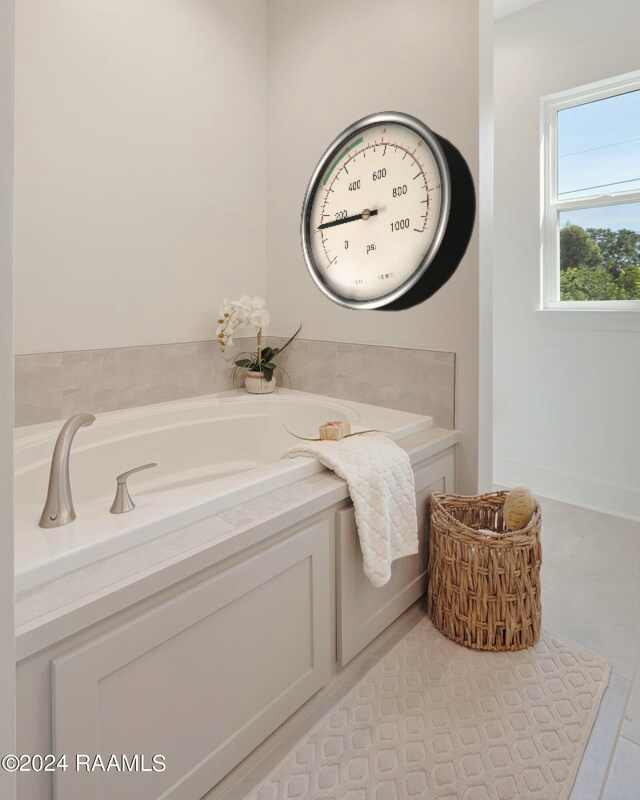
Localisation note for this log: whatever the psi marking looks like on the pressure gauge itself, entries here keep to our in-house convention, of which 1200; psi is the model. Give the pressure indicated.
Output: 150; psi
